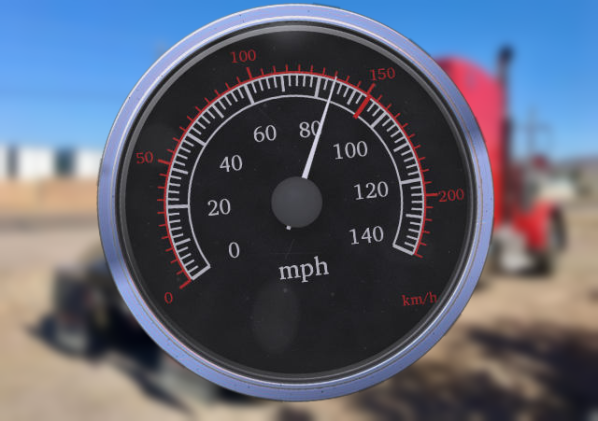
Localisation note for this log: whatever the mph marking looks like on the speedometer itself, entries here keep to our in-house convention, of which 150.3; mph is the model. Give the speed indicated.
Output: 84; mph
